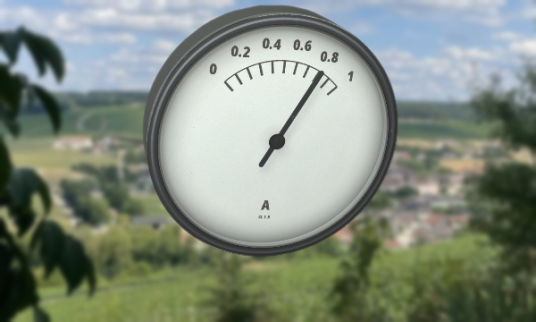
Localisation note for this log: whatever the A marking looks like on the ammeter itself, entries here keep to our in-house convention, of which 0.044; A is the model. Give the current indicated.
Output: 0.8; A
